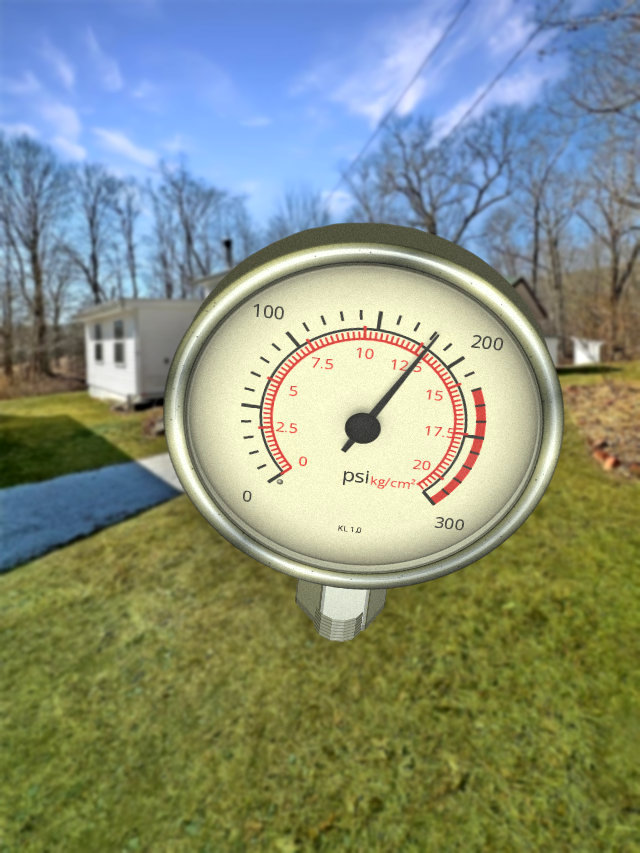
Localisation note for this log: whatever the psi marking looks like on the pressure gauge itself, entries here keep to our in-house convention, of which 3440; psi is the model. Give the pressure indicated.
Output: 180; psi
